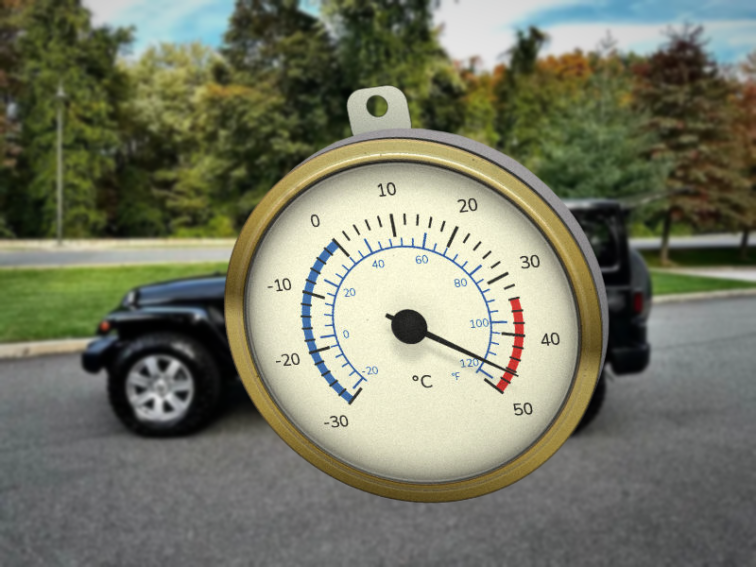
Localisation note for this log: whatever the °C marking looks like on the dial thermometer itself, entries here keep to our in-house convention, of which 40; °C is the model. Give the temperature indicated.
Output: 46; °C
